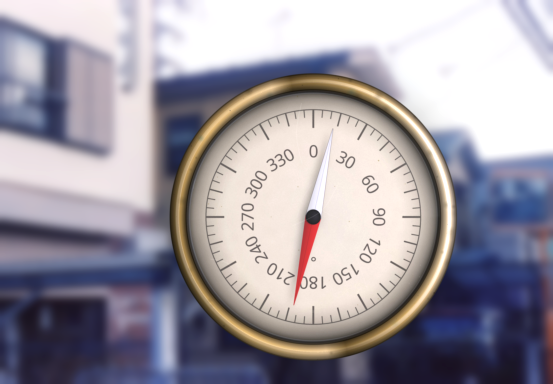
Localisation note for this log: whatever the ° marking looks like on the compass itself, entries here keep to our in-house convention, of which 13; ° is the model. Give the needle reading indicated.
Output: 192.5; °
